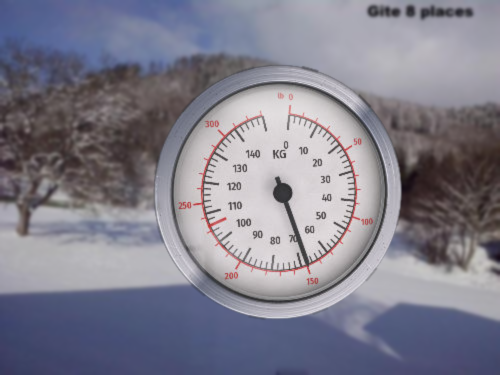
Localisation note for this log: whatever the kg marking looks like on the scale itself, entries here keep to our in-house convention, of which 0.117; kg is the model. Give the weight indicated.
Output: 68; kg
